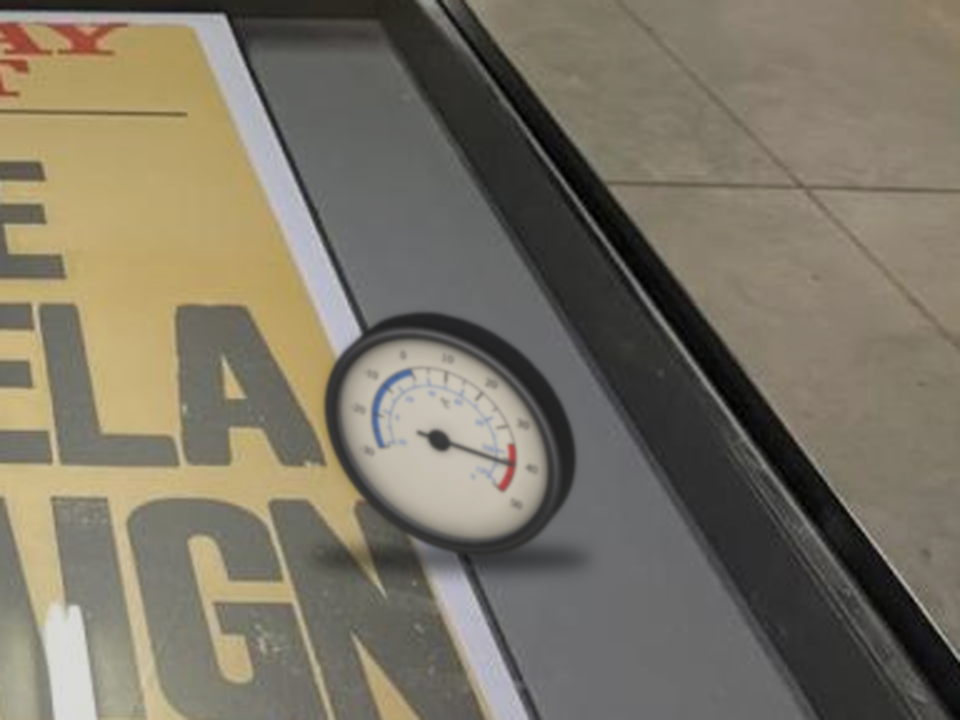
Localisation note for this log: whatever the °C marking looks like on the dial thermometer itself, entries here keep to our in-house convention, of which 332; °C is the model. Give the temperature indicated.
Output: 40; °C
